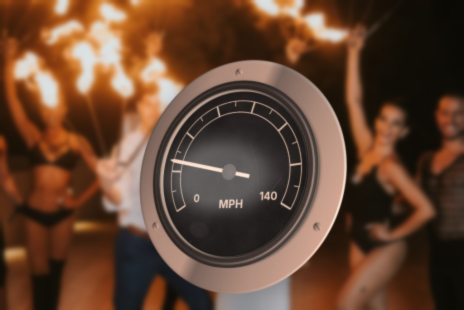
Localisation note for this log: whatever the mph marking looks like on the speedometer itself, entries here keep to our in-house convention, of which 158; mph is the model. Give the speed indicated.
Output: 25; mph
